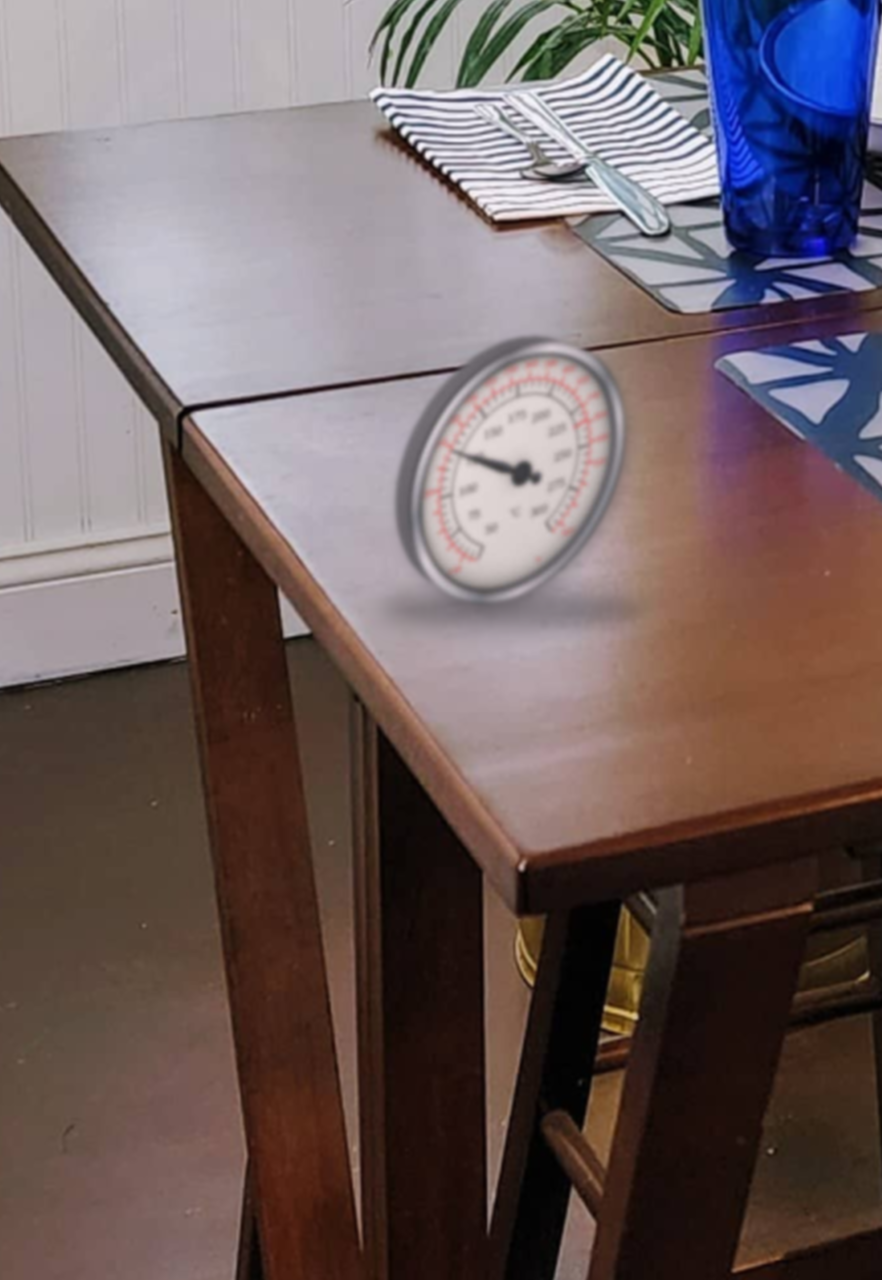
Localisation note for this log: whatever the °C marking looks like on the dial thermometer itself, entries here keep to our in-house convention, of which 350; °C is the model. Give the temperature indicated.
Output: 125; °C
